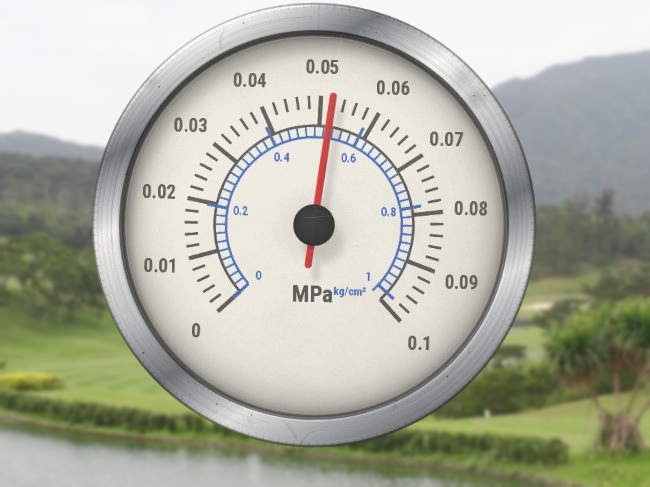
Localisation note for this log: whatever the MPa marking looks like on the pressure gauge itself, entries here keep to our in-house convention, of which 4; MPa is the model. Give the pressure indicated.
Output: 0.052; MPa
